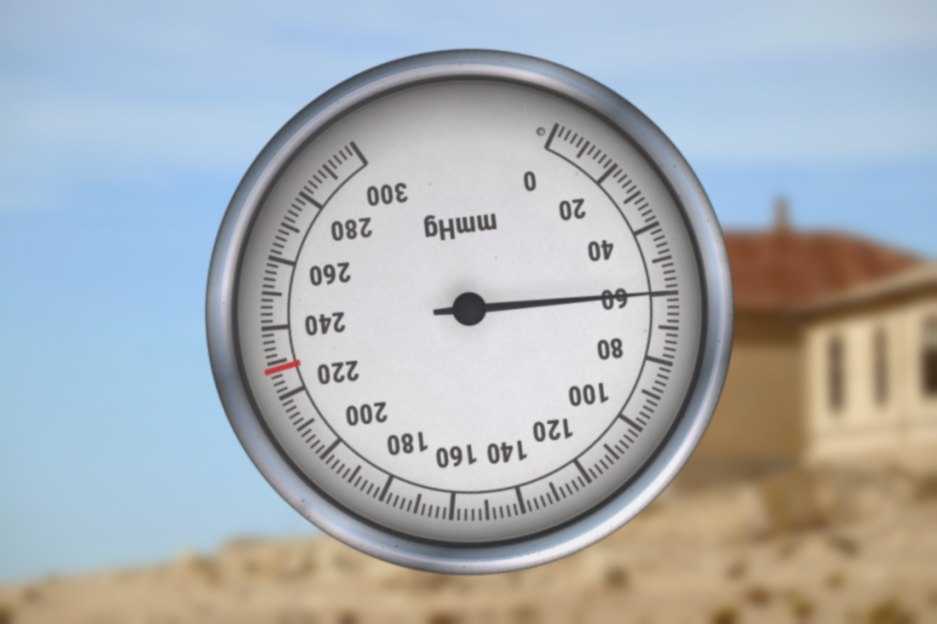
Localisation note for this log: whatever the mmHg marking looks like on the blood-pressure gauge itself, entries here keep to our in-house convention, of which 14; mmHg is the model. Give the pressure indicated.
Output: 60; mmHg
